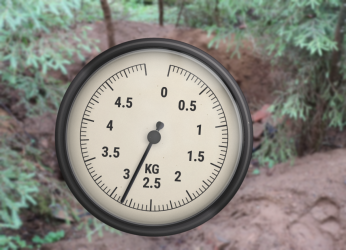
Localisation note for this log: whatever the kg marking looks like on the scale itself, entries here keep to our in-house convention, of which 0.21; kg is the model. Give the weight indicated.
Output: 2.85; kg
